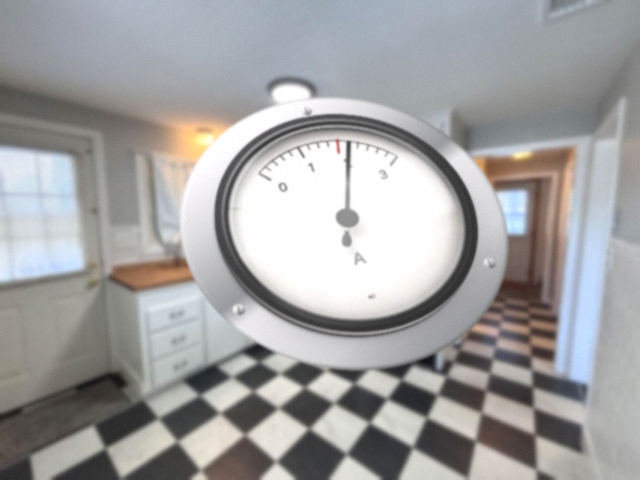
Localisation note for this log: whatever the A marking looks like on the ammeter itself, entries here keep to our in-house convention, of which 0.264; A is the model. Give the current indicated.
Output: 2; A
